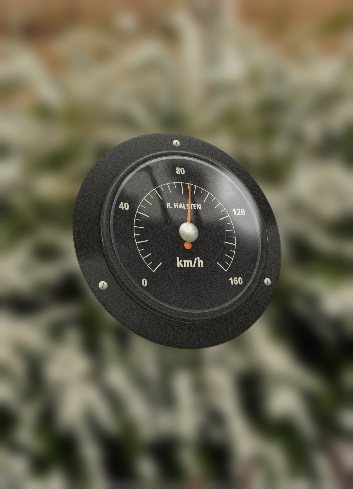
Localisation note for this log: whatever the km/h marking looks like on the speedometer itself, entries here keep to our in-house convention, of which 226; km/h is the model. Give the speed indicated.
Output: 85; km/h
